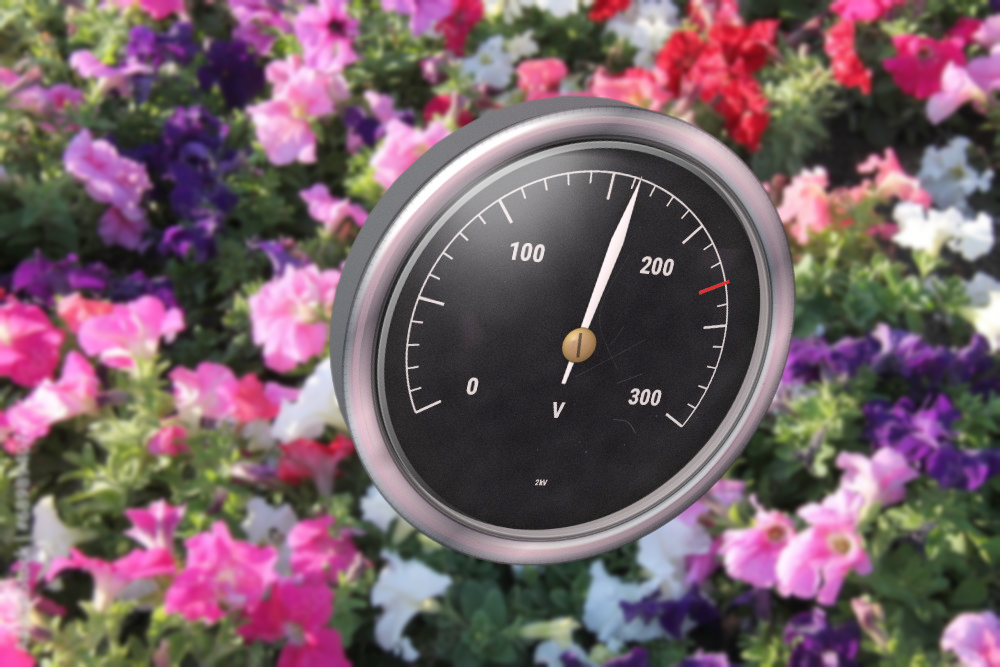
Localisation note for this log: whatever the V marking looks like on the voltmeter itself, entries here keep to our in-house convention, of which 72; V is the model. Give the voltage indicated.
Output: 160; V
